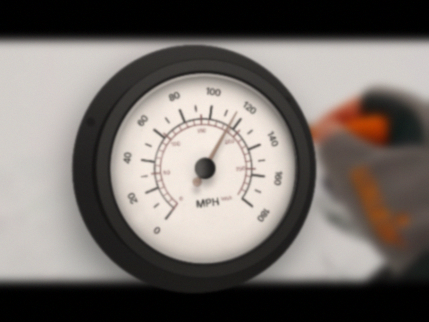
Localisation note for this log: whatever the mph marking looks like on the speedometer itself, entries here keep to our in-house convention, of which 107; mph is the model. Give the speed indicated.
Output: 115; mph
